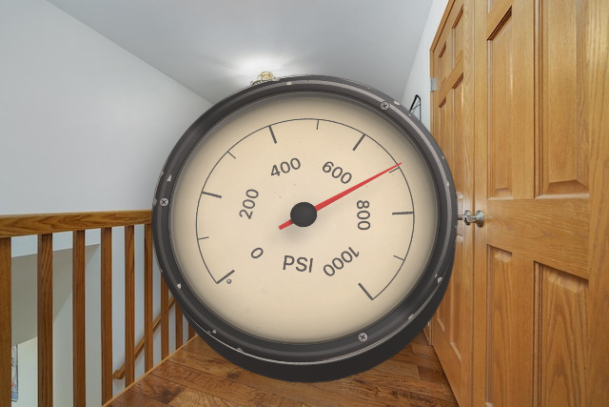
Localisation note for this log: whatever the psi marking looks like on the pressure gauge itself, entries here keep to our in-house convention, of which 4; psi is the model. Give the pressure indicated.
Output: 700; psi
